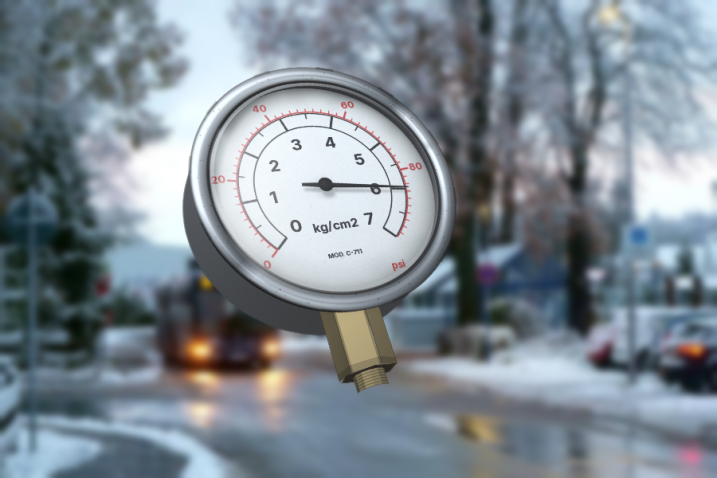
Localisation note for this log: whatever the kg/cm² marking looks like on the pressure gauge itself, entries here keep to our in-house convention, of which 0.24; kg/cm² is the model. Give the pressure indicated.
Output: 6; kg/cm²
